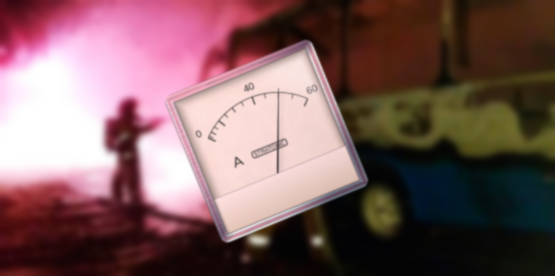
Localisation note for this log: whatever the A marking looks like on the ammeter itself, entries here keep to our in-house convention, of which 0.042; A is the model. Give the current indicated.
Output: 50; A
